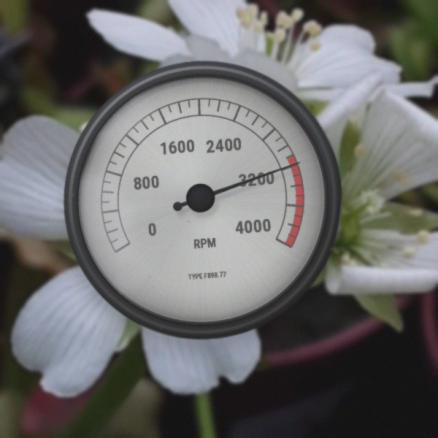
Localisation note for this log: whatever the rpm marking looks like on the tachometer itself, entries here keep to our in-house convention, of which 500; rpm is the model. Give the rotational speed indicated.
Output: 3200; rpm
